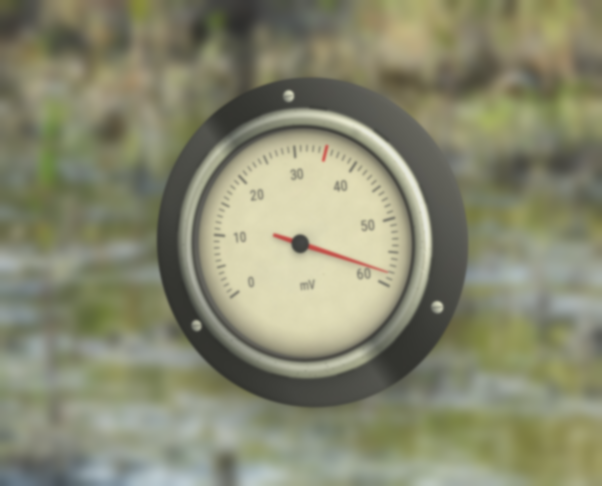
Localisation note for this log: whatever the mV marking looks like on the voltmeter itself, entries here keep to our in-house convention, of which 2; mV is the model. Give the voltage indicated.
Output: 58; mV
